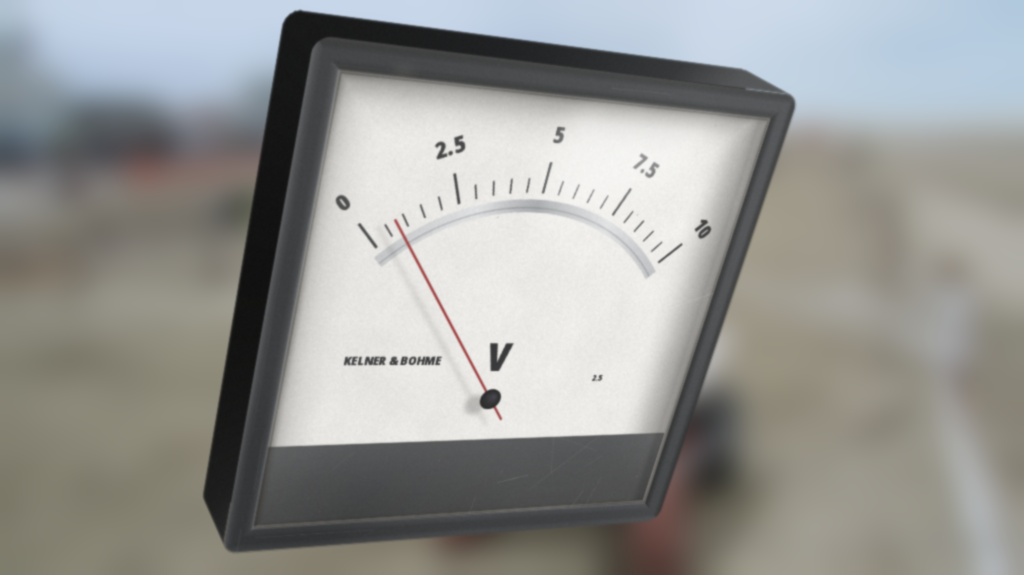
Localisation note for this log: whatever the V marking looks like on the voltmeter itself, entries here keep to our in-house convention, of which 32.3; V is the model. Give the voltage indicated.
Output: 0.75; V
